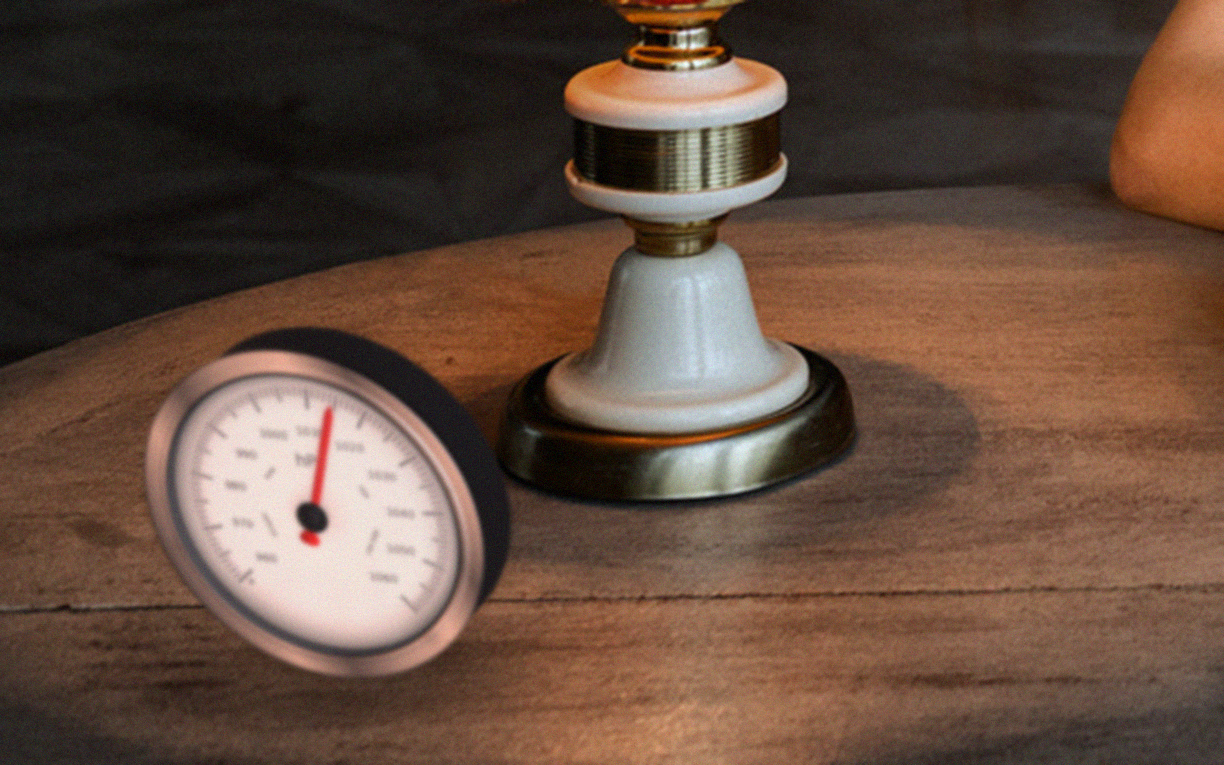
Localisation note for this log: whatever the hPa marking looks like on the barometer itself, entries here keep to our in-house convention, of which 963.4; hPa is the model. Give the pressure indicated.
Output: 1015; hPa
